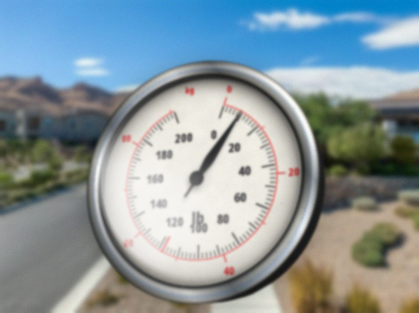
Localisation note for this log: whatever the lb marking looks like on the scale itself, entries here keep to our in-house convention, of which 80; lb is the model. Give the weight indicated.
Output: 10; lb
